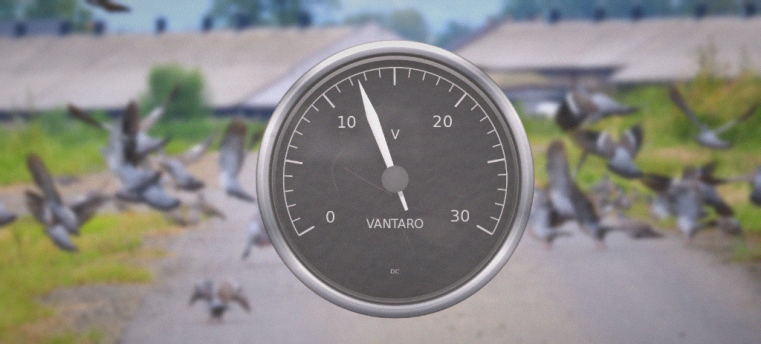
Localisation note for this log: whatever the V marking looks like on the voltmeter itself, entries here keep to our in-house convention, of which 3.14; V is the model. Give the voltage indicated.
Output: 12.5; V
